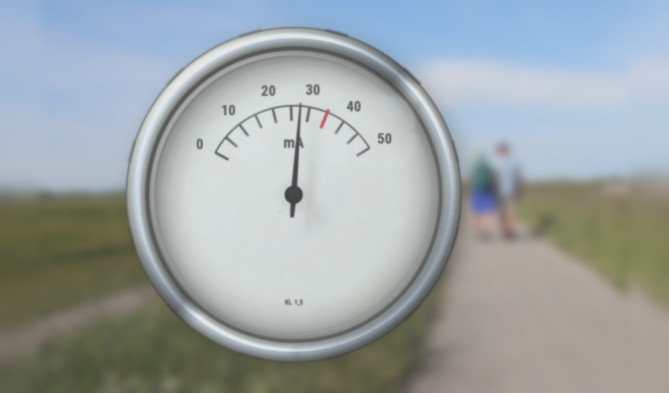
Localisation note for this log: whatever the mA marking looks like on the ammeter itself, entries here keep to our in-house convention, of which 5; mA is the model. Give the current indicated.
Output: 27.5; mA
